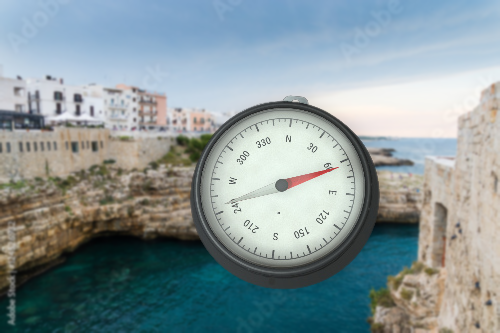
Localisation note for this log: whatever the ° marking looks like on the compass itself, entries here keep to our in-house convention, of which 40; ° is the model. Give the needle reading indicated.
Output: 65; °
